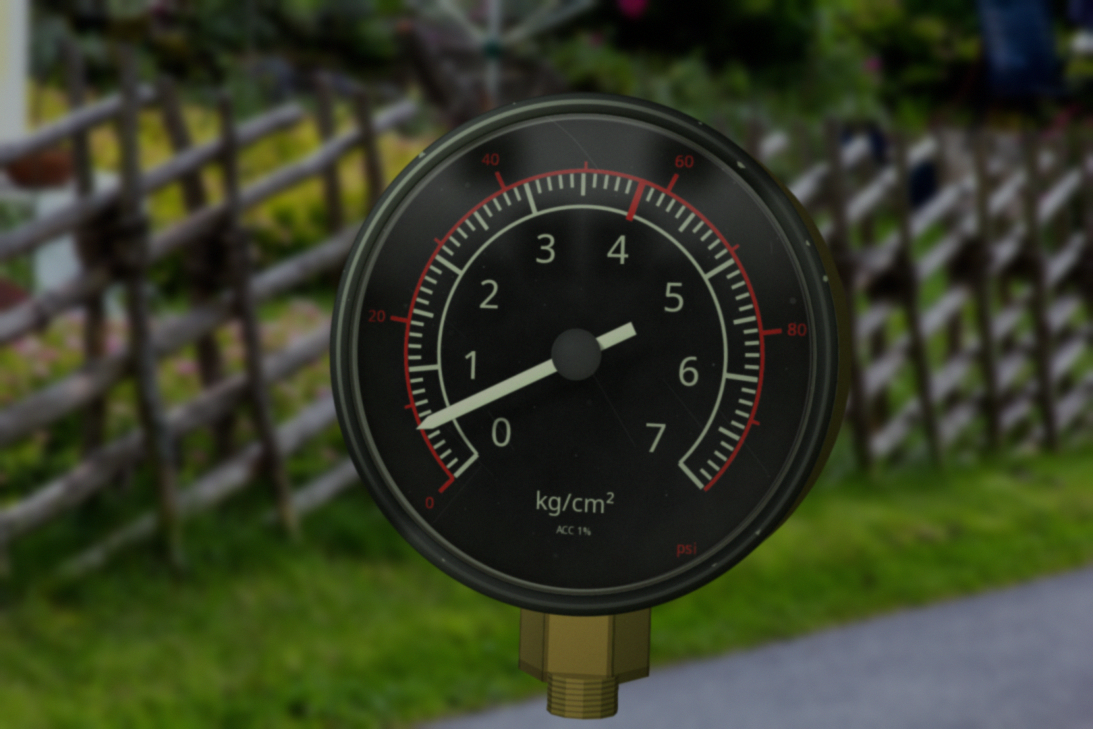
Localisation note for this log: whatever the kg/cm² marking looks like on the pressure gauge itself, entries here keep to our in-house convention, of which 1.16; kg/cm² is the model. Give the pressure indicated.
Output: 0.5; kg/cm²
